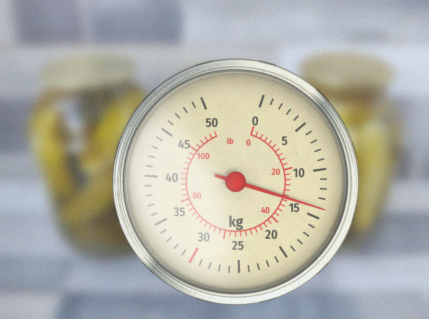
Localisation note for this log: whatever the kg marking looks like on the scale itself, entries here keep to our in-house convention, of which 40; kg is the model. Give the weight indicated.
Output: 14; kg
